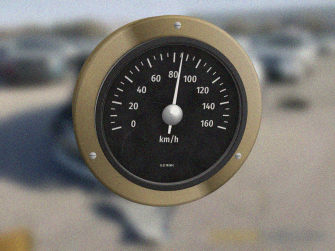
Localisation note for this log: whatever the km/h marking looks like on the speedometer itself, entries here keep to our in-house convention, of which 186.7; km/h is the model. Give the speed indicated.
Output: 85; km/h
